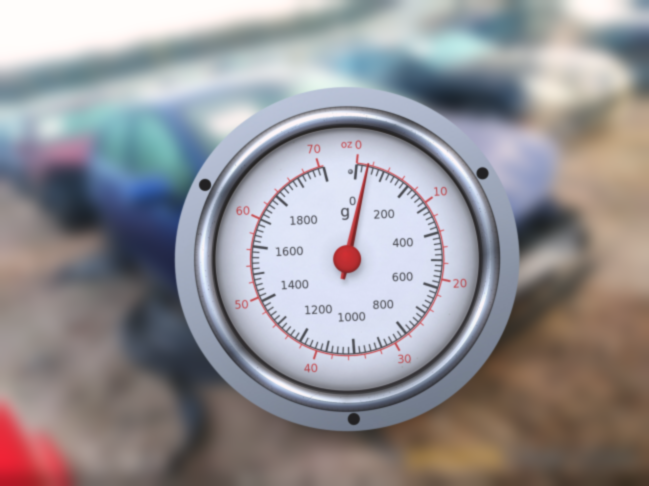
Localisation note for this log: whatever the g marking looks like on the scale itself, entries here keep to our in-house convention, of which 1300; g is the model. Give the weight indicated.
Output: 40; g
